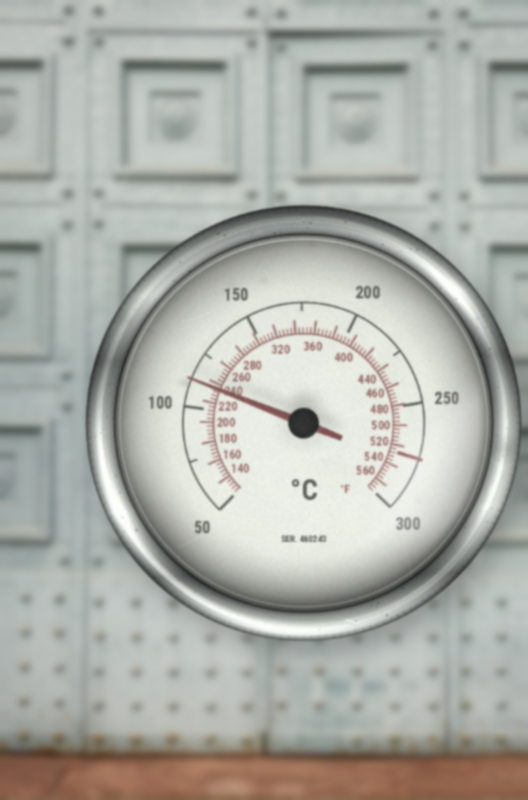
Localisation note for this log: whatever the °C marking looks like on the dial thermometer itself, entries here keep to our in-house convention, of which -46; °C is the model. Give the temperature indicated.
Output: 112.5; °C
